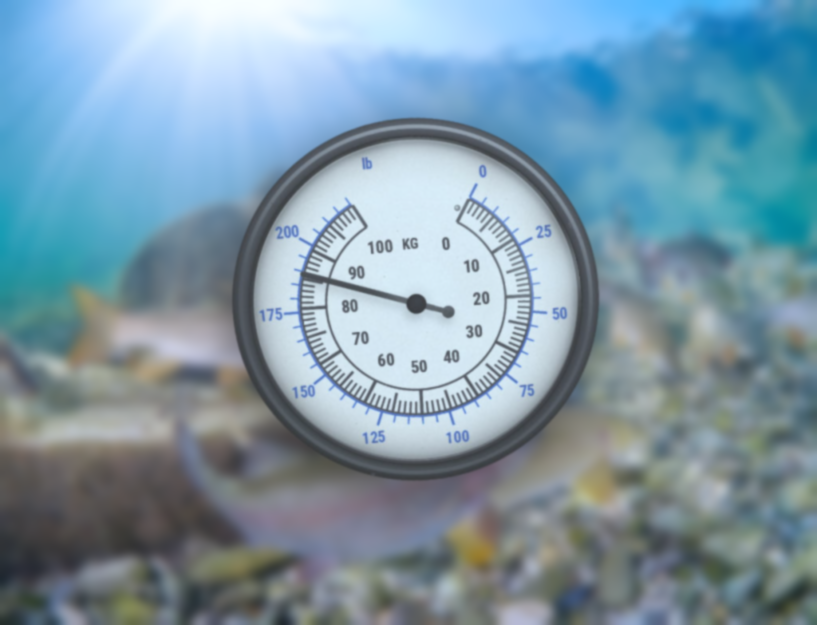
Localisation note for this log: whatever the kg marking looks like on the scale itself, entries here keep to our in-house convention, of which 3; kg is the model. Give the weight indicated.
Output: 86; kg
